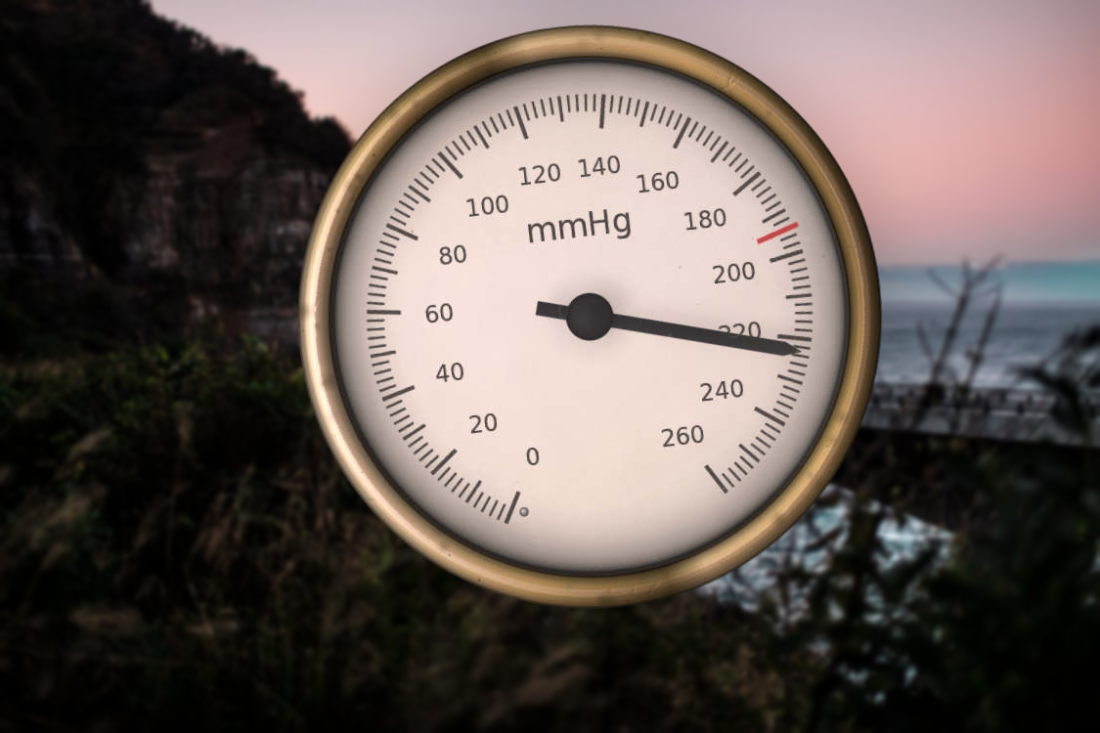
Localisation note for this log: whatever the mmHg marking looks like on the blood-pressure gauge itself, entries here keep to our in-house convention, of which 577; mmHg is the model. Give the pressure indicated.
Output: 223; mmHg
